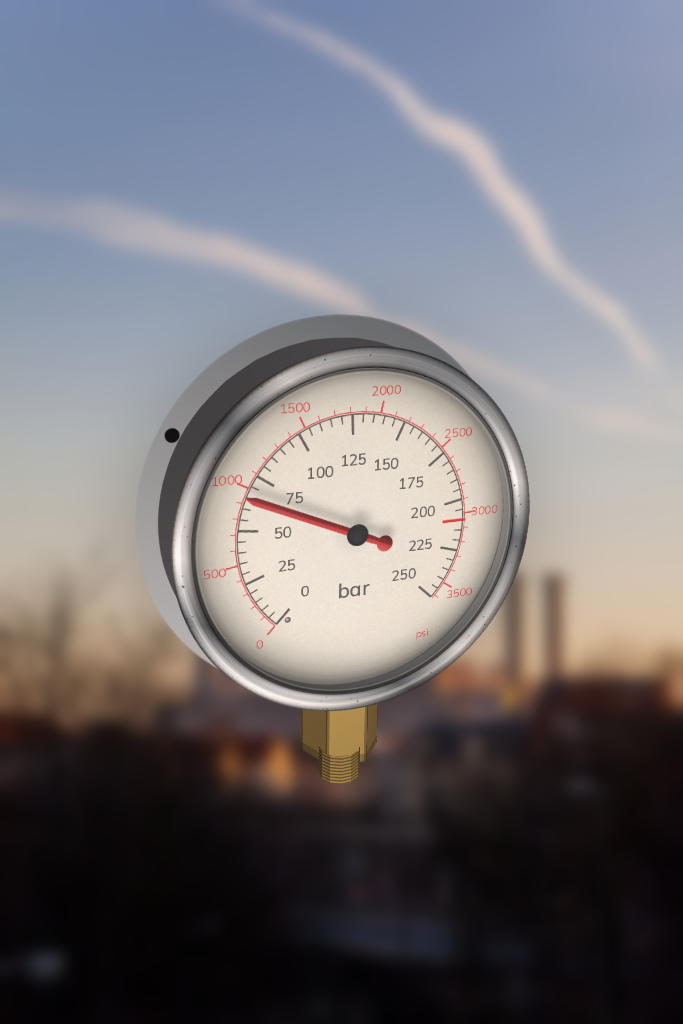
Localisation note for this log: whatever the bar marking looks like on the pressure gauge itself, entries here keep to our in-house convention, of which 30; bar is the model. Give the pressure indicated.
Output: 65; bar
